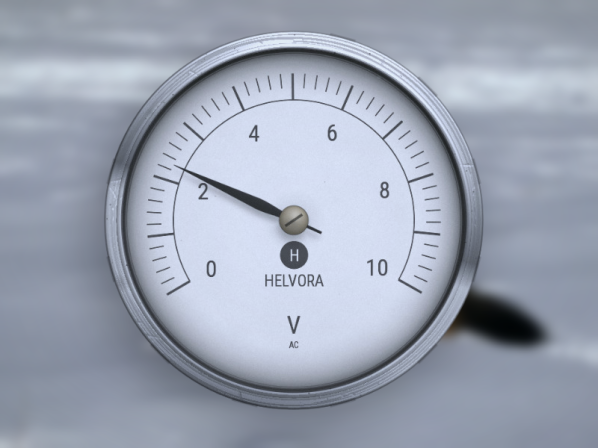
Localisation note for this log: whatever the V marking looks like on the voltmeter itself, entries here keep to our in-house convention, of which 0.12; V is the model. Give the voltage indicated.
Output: 2.3; V
